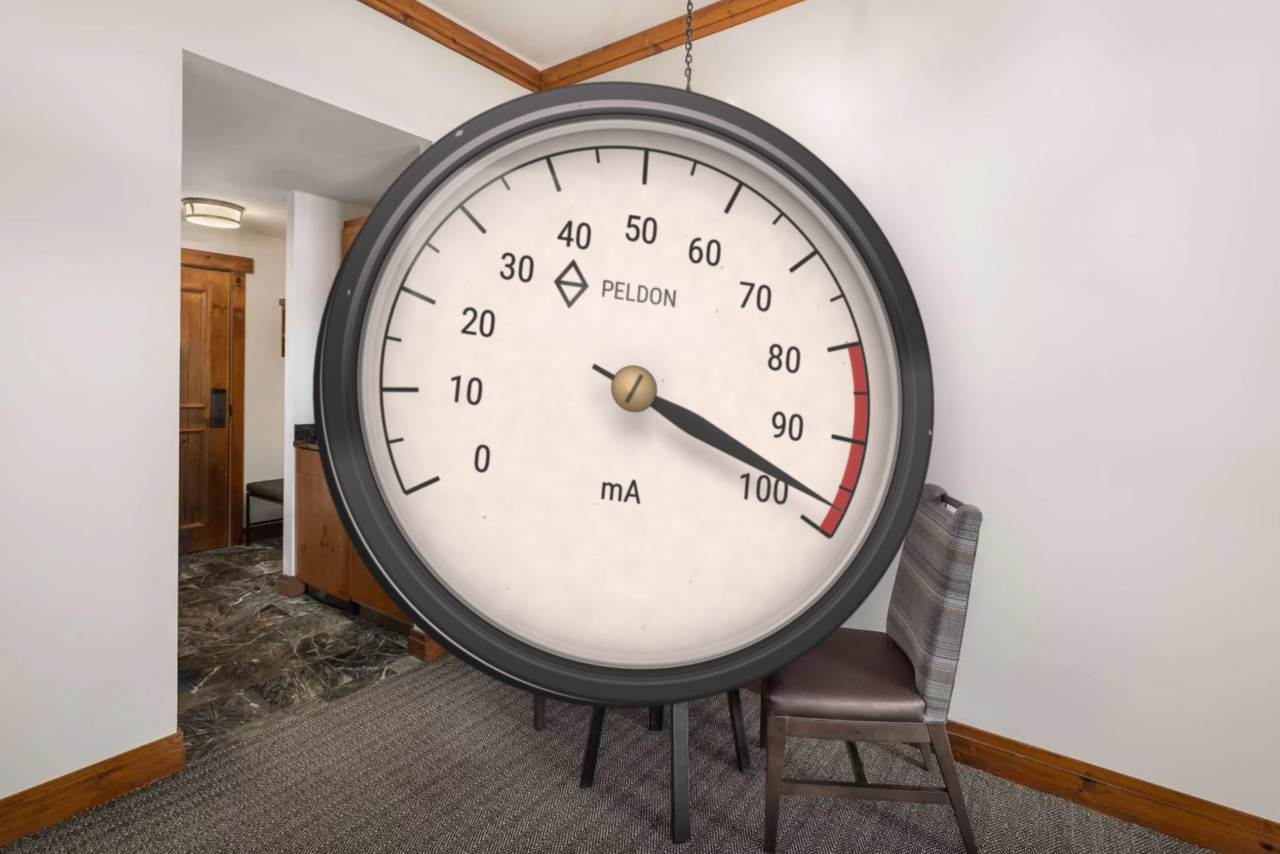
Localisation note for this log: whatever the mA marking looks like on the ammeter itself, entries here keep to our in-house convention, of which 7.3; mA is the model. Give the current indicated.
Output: 97.5; mA
